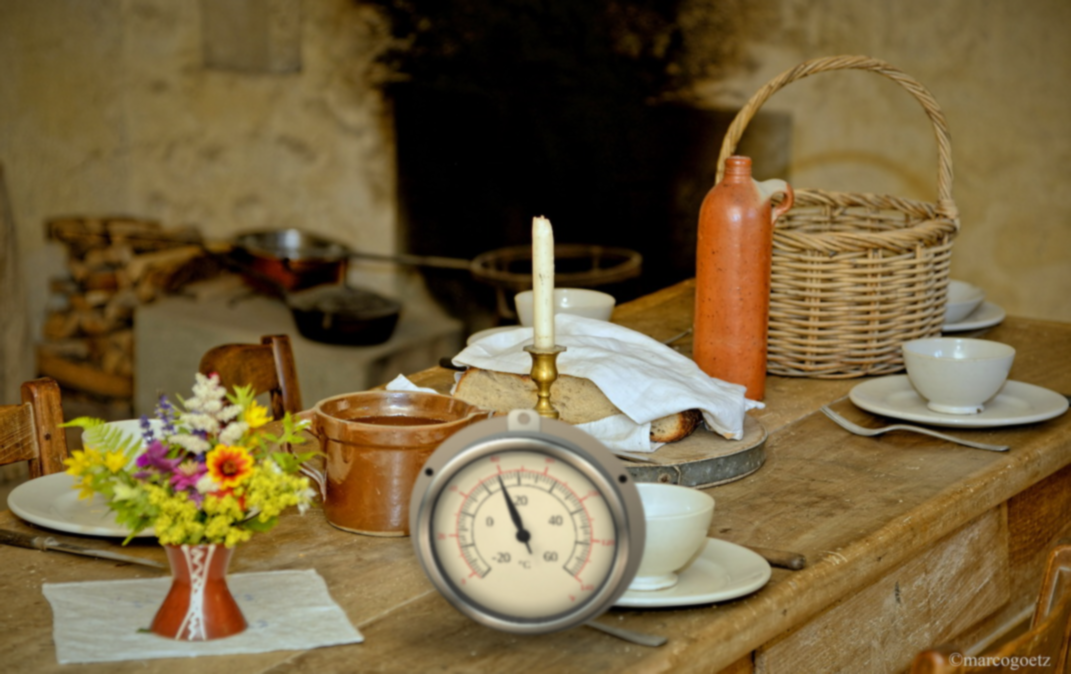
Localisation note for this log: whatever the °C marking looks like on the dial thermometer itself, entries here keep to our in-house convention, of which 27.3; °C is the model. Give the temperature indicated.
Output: 15; °C
